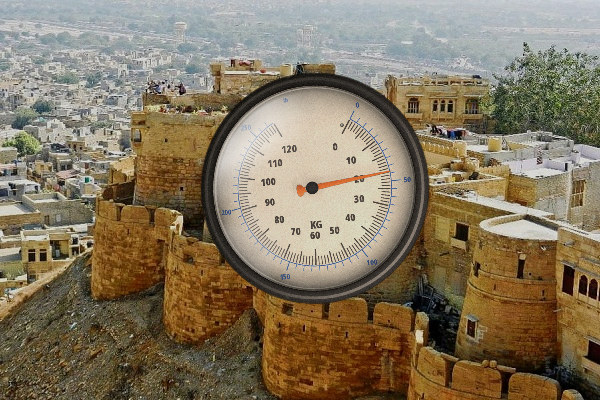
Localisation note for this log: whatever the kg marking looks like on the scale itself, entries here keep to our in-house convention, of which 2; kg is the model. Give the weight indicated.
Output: 20; kg
